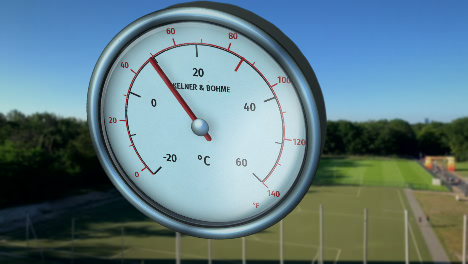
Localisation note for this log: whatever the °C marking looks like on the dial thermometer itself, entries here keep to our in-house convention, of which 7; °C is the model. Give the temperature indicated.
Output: 10; °C
